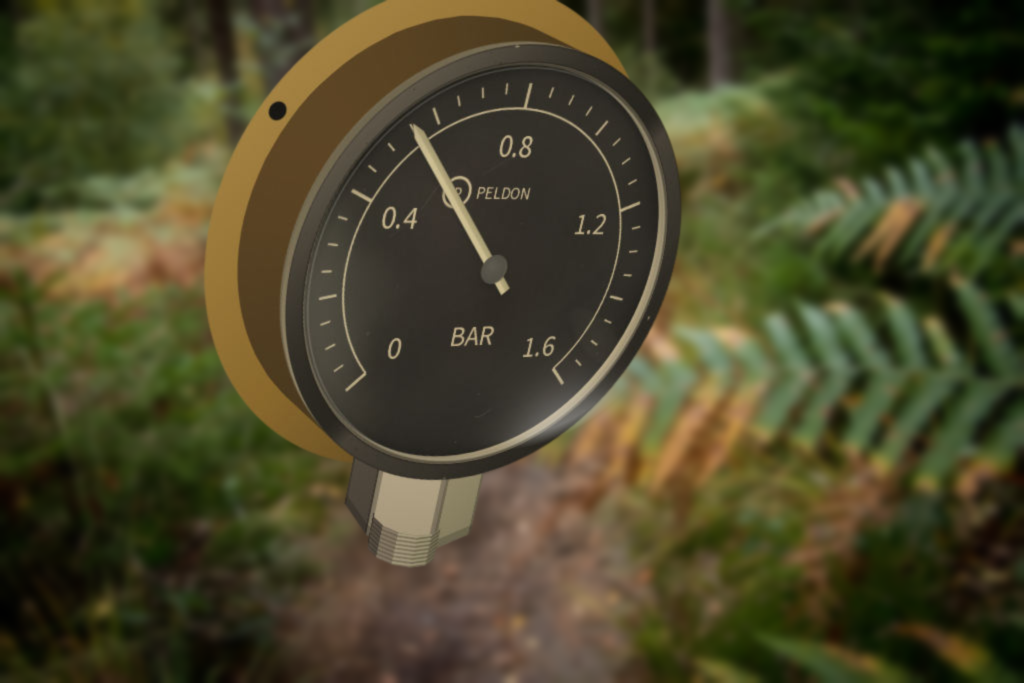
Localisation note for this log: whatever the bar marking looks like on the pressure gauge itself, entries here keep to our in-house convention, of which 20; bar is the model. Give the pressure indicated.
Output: 0.55; bar
